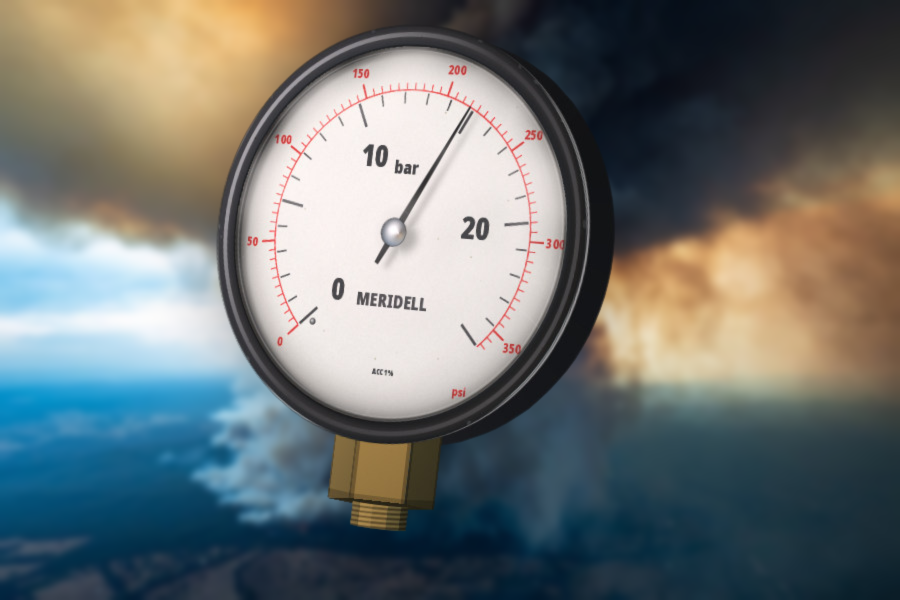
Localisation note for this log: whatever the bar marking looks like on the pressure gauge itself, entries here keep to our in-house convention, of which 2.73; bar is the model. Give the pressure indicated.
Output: 15; bar
